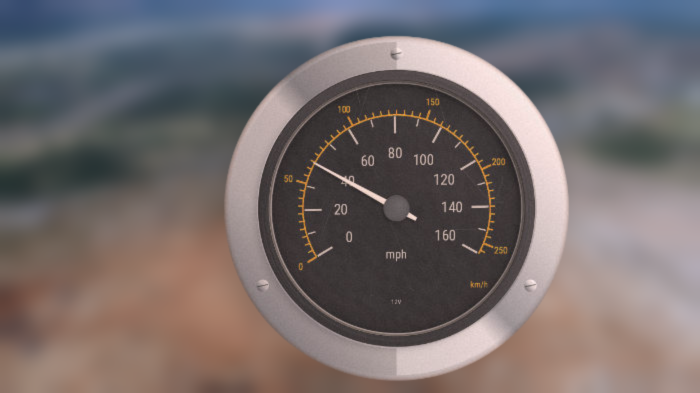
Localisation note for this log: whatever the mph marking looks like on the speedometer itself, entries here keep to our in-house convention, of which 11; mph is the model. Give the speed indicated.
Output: 40; mph
